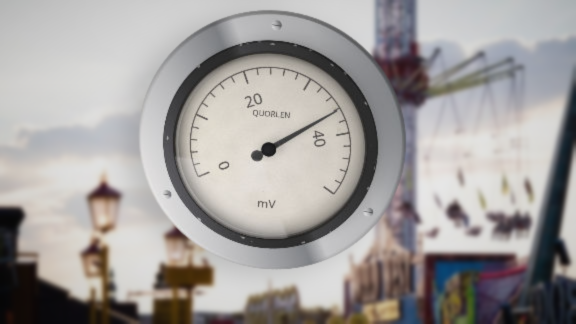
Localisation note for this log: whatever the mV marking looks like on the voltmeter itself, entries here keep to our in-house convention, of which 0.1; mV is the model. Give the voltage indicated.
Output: 36; mV
